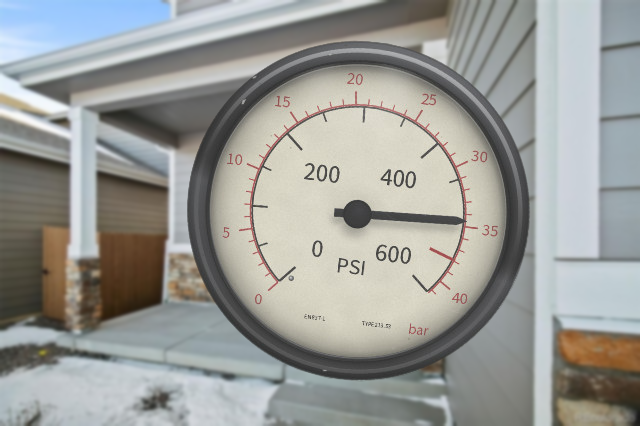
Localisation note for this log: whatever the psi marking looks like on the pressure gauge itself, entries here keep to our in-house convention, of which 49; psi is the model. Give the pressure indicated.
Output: 500; psi
